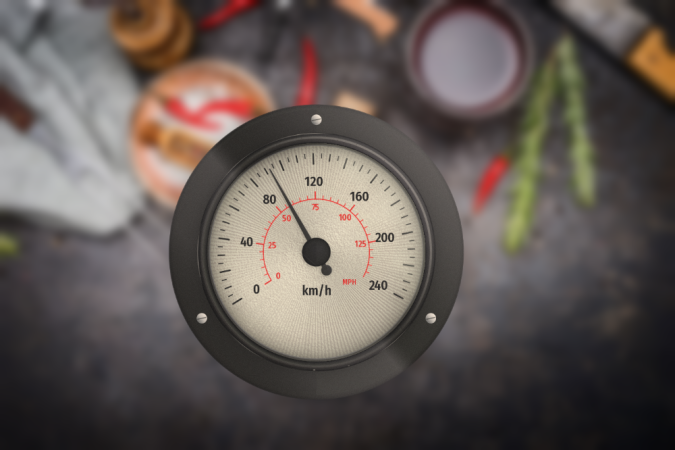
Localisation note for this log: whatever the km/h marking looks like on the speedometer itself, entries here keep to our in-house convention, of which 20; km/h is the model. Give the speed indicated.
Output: 92.5; km/h
